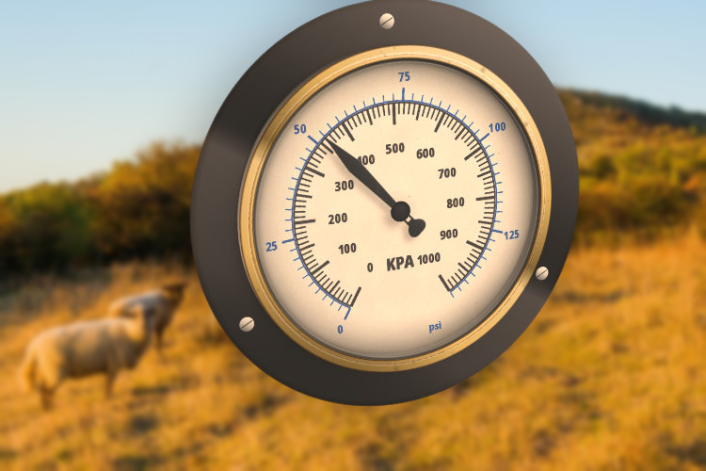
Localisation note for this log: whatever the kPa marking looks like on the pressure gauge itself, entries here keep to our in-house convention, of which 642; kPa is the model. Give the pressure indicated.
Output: 360; kPa
